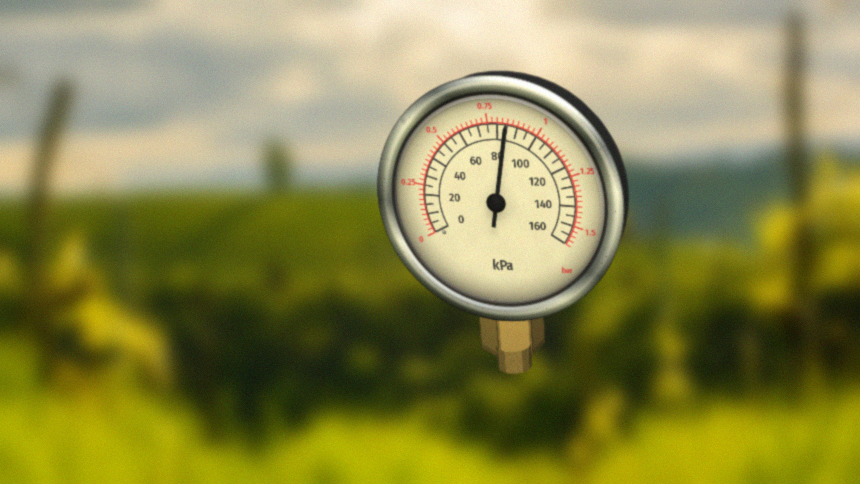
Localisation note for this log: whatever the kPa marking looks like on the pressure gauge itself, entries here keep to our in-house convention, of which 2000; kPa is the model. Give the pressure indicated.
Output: 85; kPa
